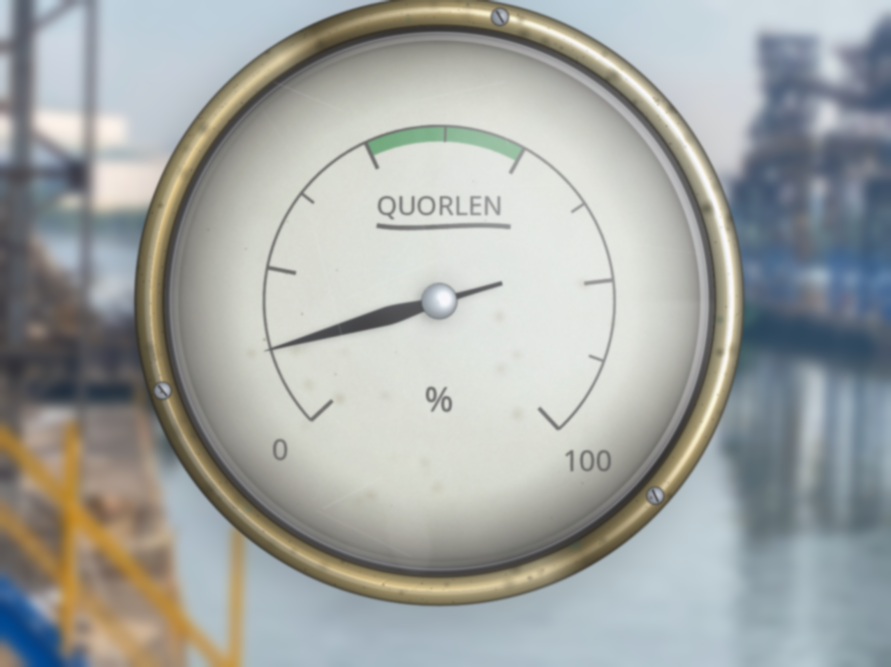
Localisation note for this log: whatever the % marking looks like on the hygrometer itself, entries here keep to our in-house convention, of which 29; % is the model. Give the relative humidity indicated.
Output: 10; %
